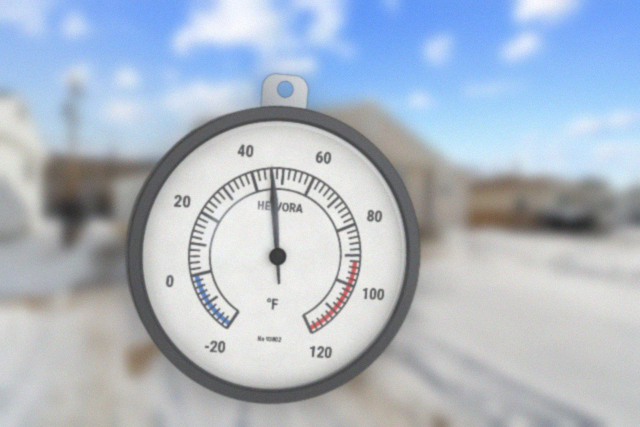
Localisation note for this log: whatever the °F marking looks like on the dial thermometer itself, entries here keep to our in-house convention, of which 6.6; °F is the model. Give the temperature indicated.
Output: 46; °F
